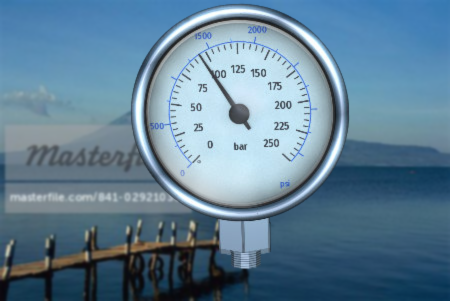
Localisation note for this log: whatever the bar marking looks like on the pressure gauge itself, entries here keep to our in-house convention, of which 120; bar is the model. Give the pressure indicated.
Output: 95; bar
